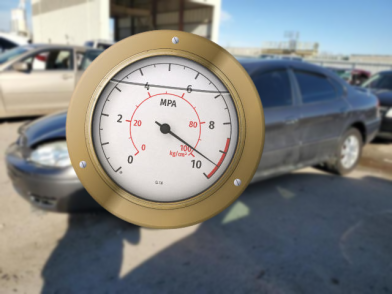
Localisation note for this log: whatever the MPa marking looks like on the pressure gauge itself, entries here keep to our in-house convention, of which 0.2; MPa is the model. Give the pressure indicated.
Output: 9.5; MPa
